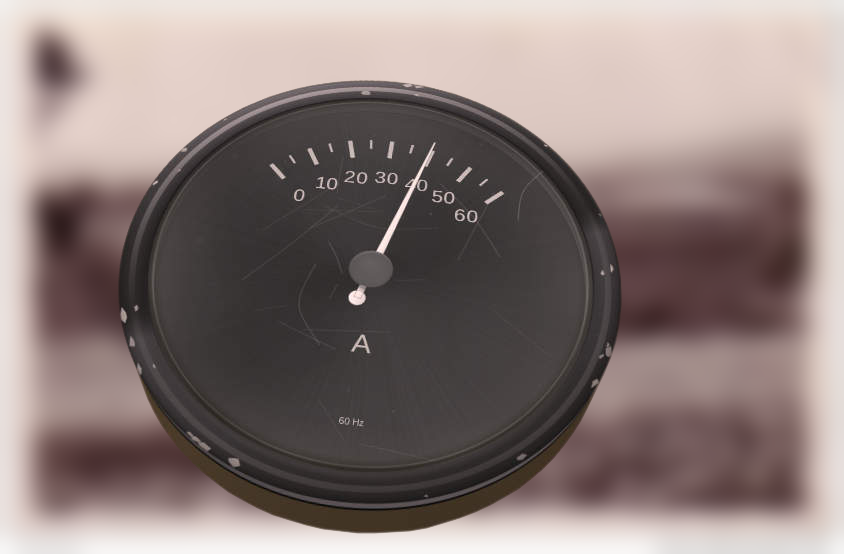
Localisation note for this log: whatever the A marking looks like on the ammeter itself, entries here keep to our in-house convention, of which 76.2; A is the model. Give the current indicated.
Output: 40; A
